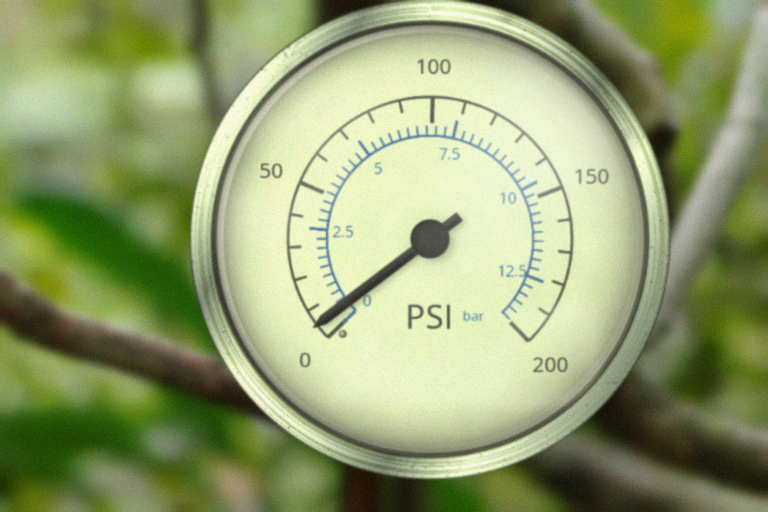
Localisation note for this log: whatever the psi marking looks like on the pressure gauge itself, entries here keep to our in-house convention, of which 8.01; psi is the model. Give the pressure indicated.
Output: 5; psi
